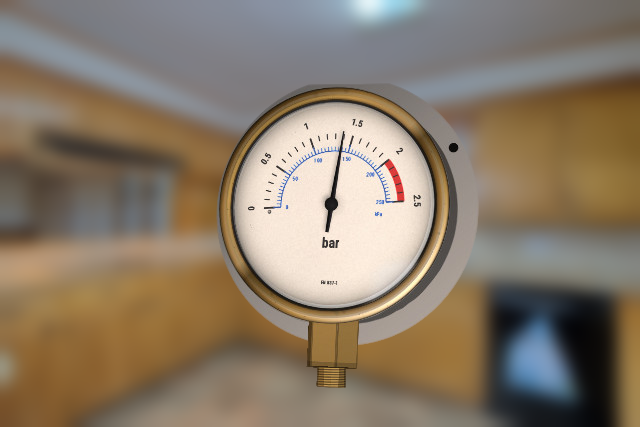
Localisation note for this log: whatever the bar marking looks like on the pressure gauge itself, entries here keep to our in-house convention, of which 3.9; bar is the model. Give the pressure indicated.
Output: 1.4; bar
